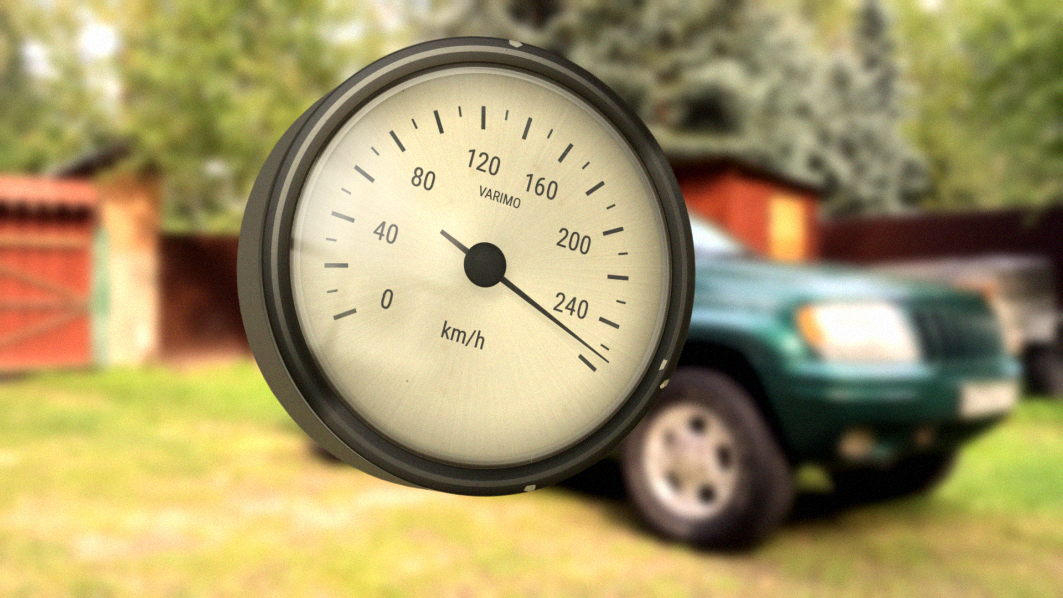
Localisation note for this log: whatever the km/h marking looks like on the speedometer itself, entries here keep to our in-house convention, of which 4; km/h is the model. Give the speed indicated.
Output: 255; km/h
